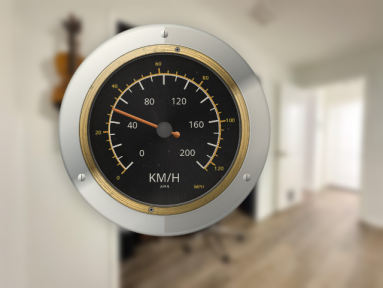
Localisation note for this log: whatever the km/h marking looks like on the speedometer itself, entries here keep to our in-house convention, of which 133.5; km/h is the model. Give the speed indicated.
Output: 50; km/h
